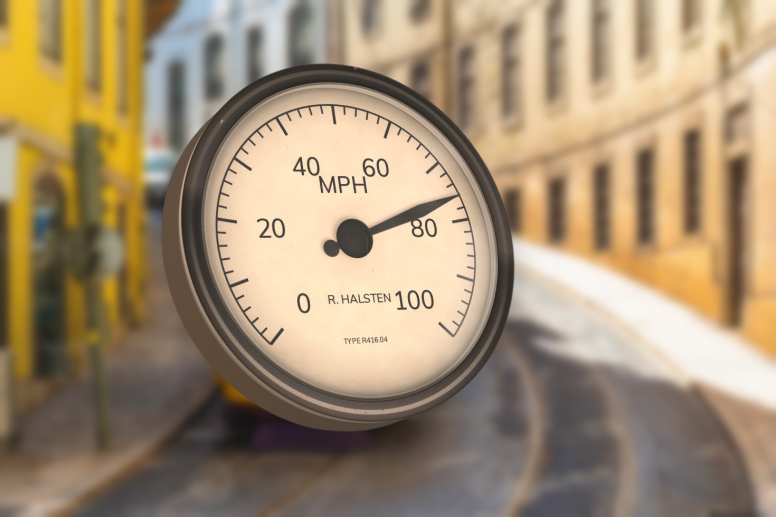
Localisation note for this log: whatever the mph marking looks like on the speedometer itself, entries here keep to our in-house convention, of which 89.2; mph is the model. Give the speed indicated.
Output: 76; mph
